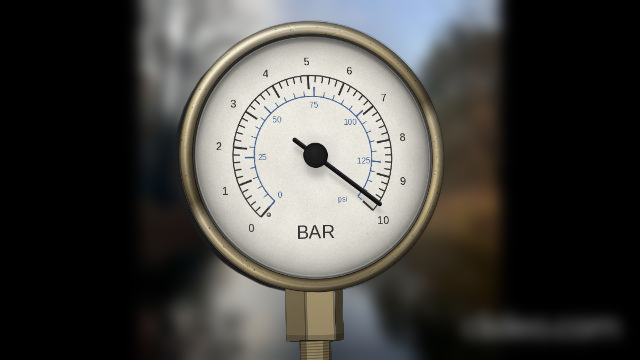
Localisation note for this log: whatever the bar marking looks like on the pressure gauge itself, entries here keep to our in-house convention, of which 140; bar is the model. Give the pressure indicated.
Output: 9.8; bar
